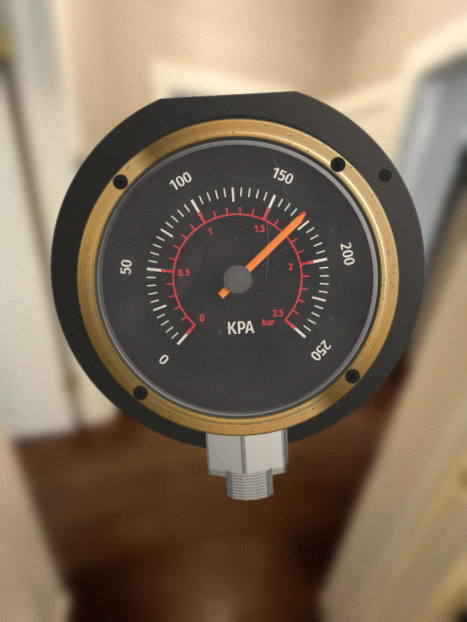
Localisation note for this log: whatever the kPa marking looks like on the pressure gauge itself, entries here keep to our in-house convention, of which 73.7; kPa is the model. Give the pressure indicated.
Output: 170; kPa
